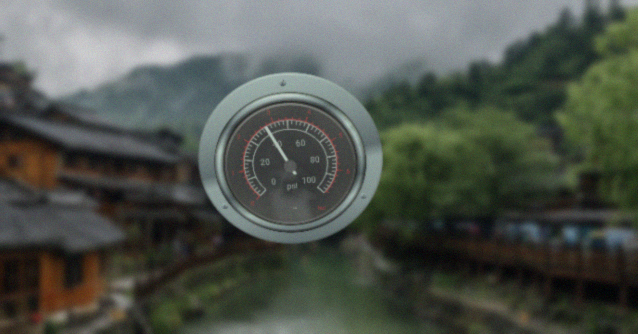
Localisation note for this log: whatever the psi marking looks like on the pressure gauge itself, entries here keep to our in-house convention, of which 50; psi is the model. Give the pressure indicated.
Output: 40; psi
